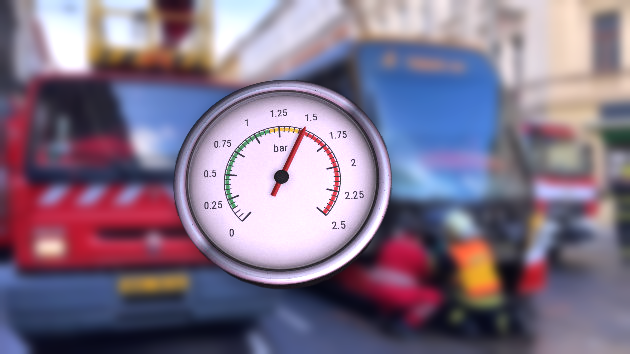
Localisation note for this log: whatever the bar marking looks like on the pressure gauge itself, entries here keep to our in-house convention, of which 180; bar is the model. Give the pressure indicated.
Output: 1.5; bar
